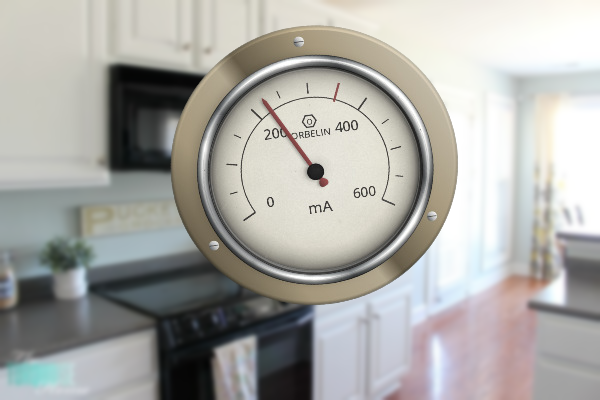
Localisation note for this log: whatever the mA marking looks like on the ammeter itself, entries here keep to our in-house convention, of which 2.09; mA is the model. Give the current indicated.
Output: 225; mA
